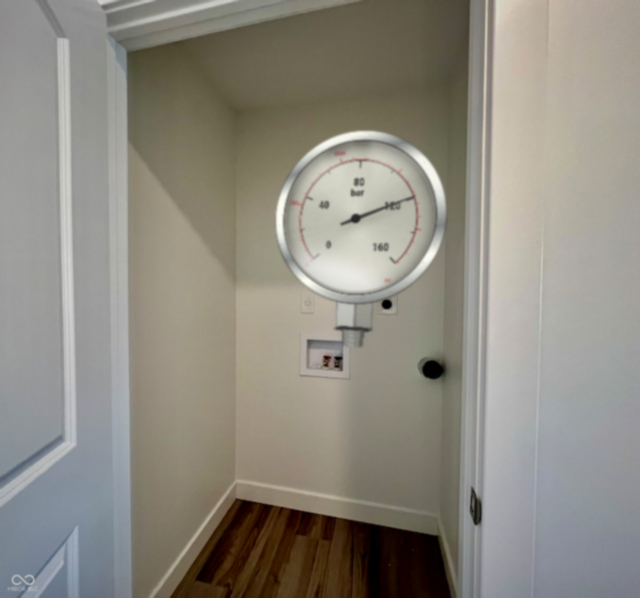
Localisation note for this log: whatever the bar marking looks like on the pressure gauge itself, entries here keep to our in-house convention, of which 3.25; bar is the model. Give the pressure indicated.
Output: 120; bar
